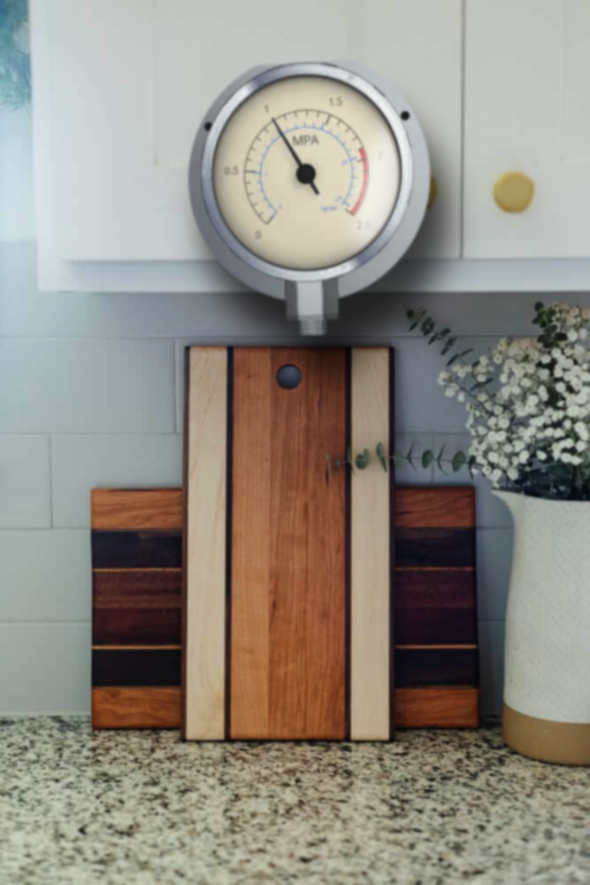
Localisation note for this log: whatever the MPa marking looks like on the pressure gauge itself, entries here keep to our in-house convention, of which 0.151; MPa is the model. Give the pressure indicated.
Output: 1; MPa
